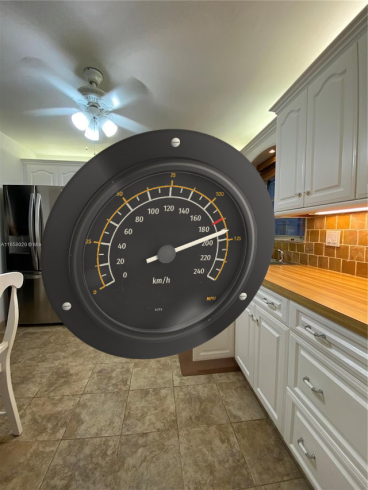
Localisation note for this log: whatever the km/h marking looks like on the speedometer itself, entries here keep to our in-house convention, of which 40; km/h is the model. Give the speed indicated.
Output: 190; km/h
